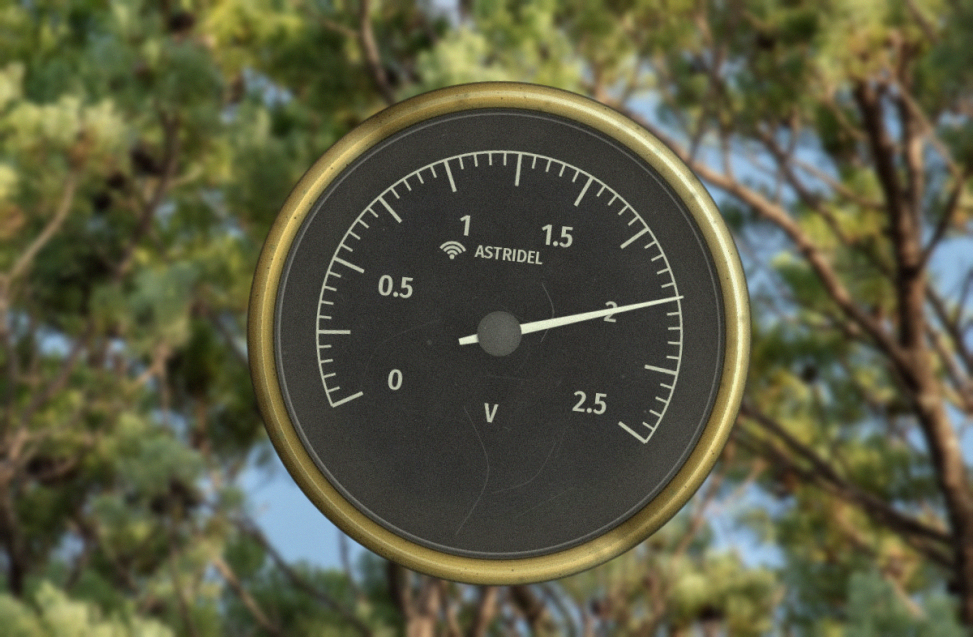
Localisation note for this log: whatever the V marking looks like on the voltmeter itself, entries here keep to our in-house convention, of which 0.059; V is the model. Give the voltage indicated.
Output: 2; V
